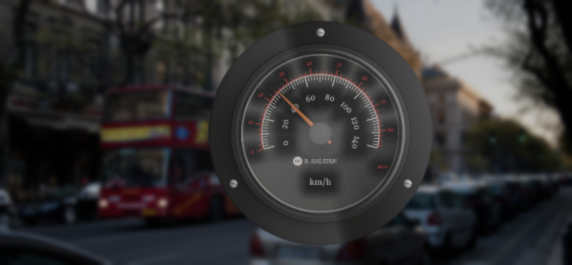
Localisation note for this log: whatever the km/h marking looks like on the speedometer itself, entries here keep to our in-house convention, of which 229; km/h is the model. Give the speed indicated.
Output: 40; km/h
